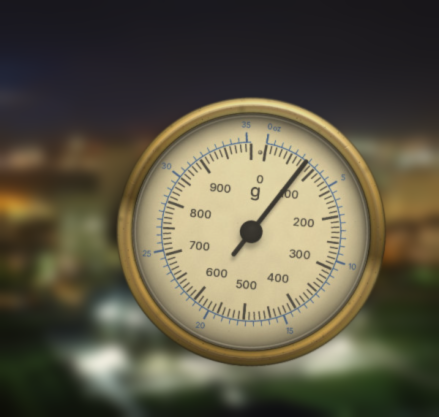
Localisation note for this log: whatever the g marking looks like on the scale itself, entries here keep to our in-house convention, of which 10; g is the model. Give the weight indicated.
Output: 80; g
